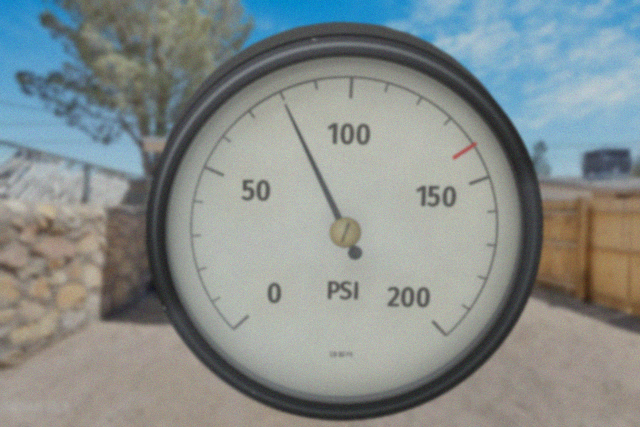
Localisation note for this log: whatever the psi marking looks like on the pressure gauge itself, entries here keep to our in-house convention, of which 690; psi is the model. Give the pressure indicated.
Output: 80; psi
